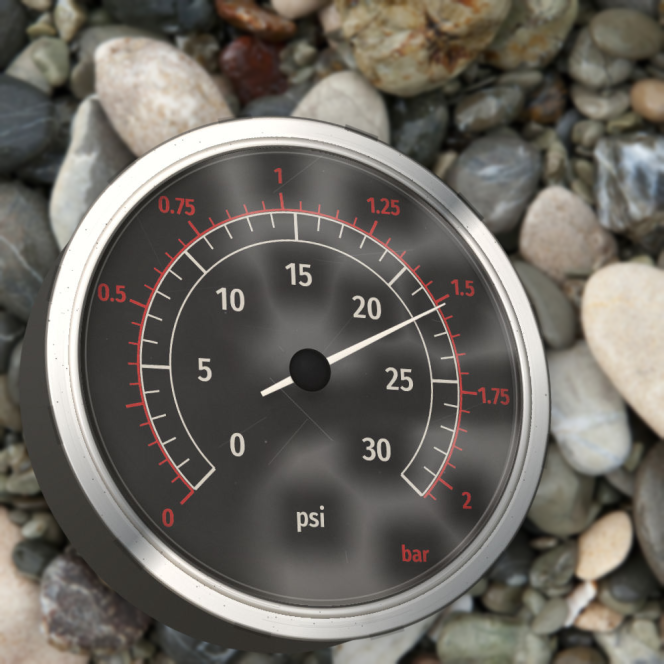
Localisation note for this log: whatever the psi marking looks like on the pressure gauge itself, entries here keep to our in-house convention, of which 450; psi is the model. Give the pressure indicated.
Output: 22; psi
